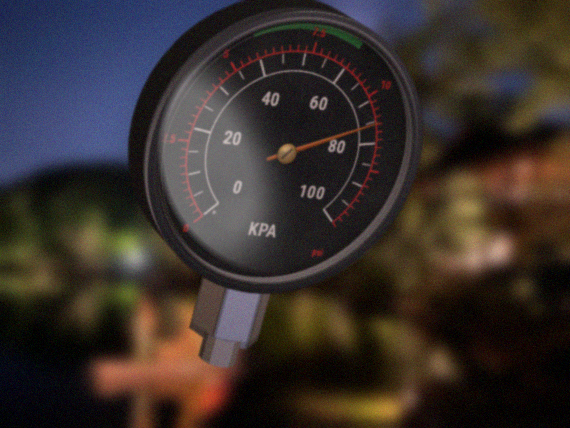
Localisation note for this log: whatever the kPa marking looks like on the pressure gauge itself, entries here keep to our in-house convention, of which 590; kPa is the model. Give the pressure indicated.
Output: 75; kPa
